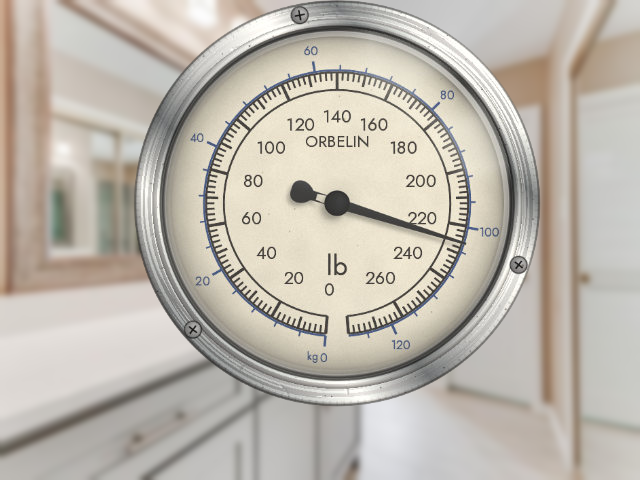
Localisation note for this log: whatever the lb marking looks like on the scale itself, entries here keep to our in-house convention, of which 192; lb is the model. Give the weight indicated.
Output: 226; lb
